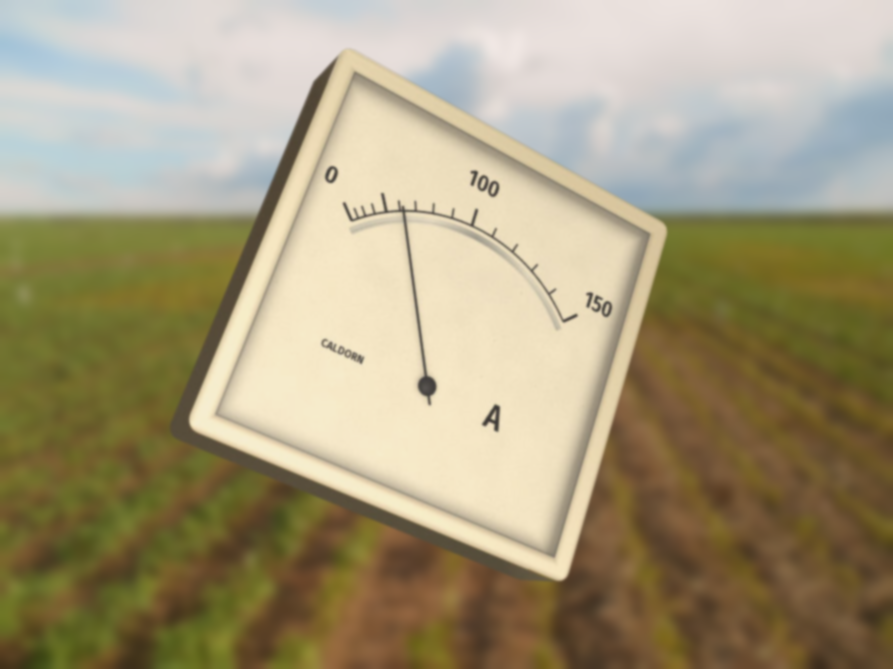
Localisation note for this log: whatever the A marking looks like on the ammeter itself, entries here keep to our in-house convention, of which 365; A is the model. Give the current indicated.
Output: 60; A
